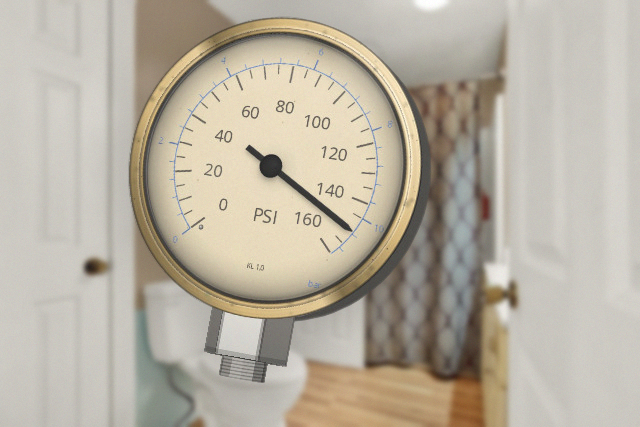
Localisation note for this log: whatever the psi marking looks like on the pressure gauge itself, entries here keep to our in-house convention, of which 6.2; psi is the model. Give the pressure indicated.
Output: 150; psi
